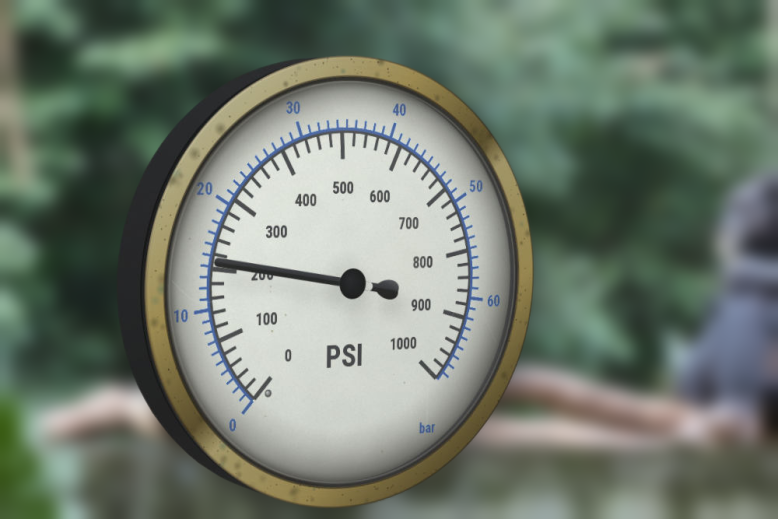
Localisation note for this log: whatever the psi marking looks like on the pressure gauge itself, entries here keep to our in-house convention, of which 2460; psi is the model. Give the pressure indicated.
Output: 210; psi
